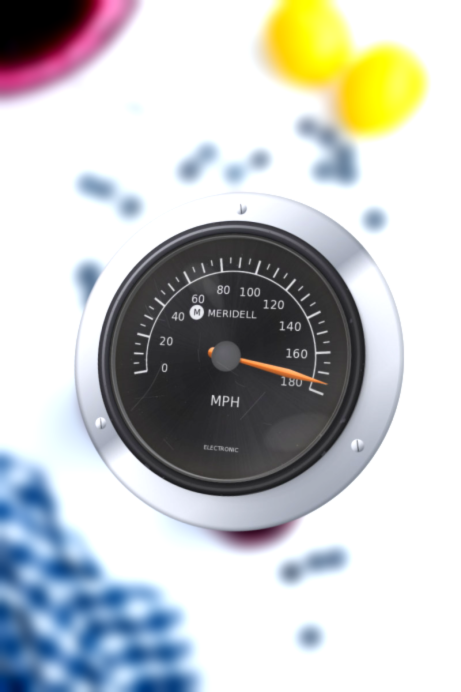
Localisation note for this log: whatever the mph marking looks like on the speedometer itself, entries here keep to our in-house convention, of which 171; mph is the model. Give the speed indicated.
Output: 175; mph
